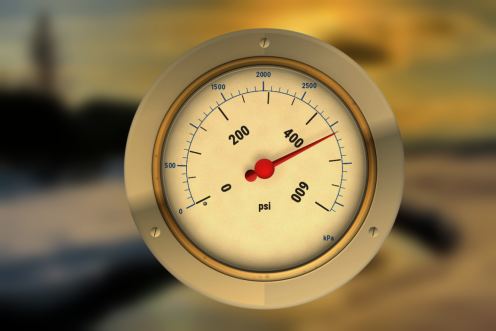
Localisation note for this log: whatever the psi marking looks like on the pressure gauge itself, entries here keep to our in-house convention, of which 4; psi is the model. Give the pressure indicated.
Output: 450; psi
